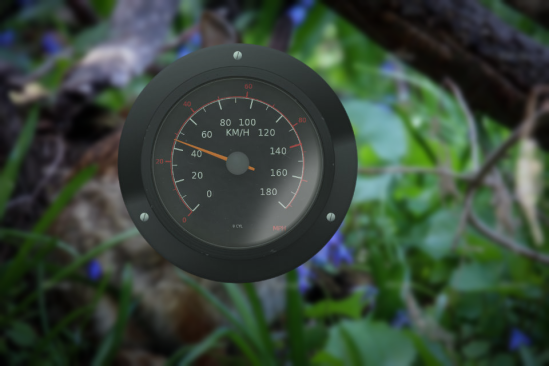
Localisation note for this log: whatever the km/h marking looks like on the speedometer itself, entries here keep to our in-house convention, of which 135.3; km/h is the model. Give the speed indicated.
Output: 45; km/h
